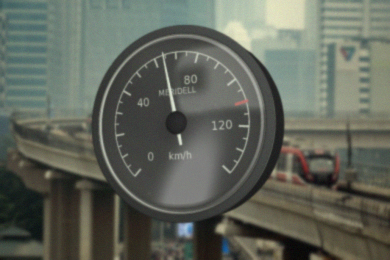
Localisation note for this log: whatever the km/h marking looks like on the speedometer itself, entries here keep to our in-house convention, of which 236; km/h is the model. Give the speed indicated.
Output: 65; km/h
